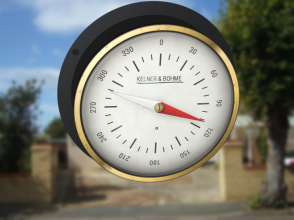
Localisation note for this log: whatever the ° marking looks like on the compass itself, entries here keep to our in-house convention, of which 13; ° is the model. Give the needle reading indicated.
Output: 110; °
